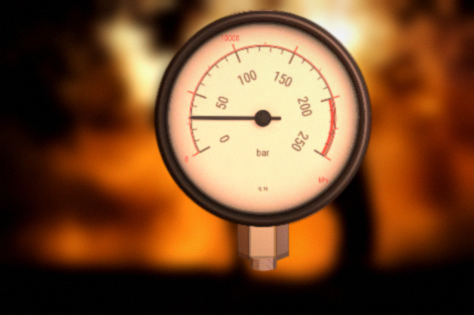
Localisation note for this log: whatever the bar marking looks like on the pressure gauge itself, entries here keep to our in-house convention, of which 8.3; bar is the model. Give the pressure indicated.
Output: 30; bar
